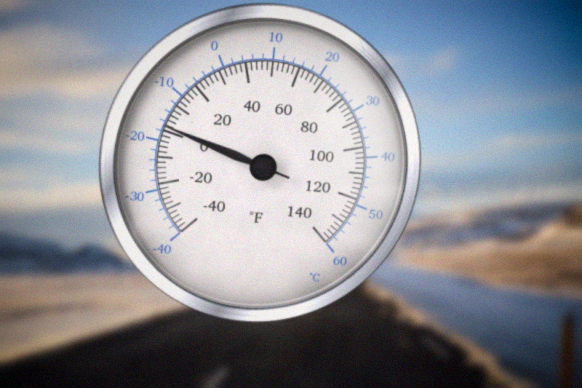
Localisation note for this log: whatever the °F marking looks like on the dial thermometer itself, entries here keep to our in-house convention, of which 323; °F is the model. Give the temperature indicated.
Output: 2; °F
